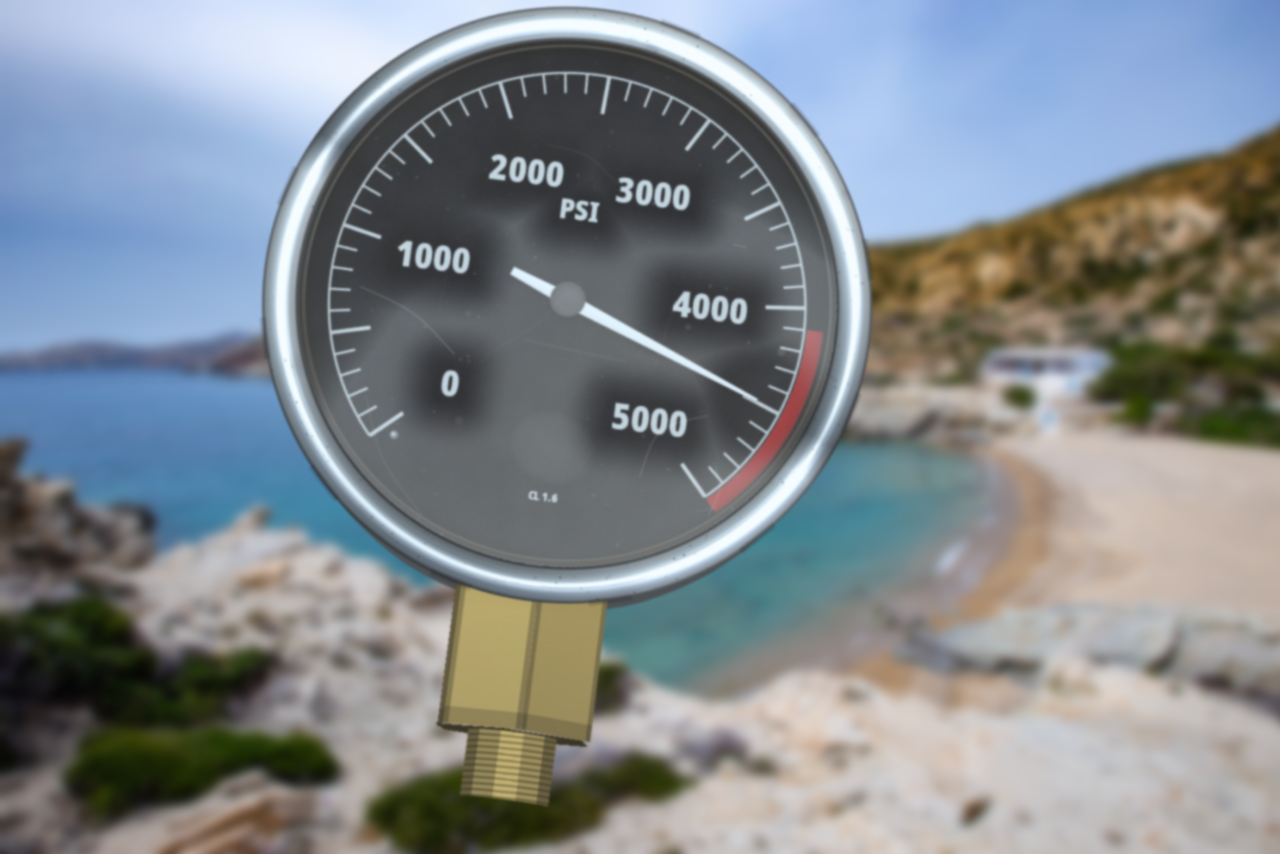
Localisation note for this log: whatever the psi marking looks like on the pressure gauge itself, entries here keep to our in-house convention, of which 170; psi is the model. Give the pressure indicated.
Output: 4500; psi
